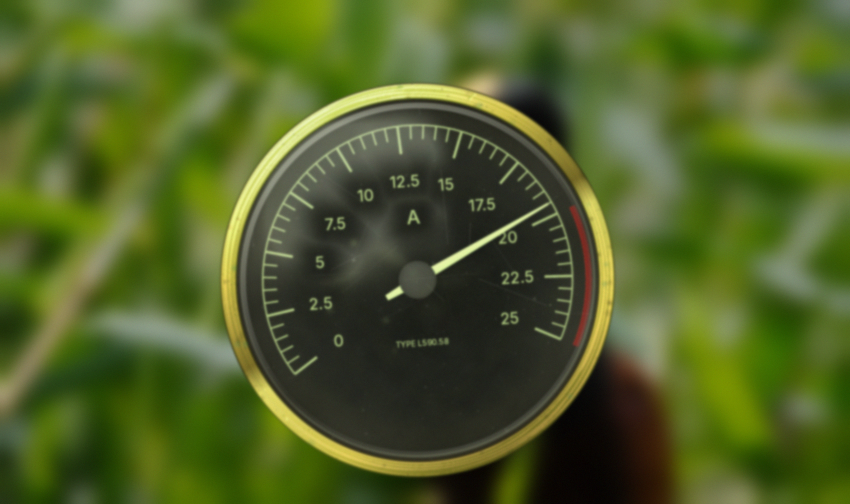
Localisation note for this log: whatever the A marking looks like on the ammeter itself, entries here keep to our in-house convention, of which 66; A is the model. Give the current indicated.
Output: 19.5; A
